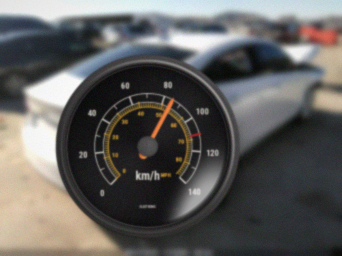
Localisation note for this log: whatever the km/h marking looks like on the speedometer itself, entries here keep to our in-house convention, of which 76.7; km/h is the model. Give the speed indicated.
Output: 85; km/h
